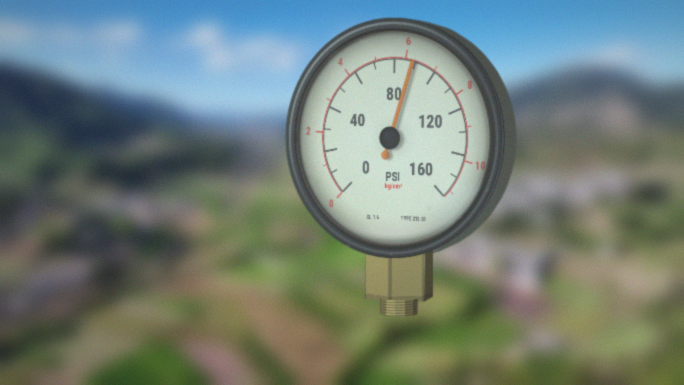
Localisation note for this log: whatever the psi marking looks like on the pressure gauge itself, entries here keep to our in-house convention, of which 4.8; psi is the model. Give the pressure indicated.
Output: 90; psi
